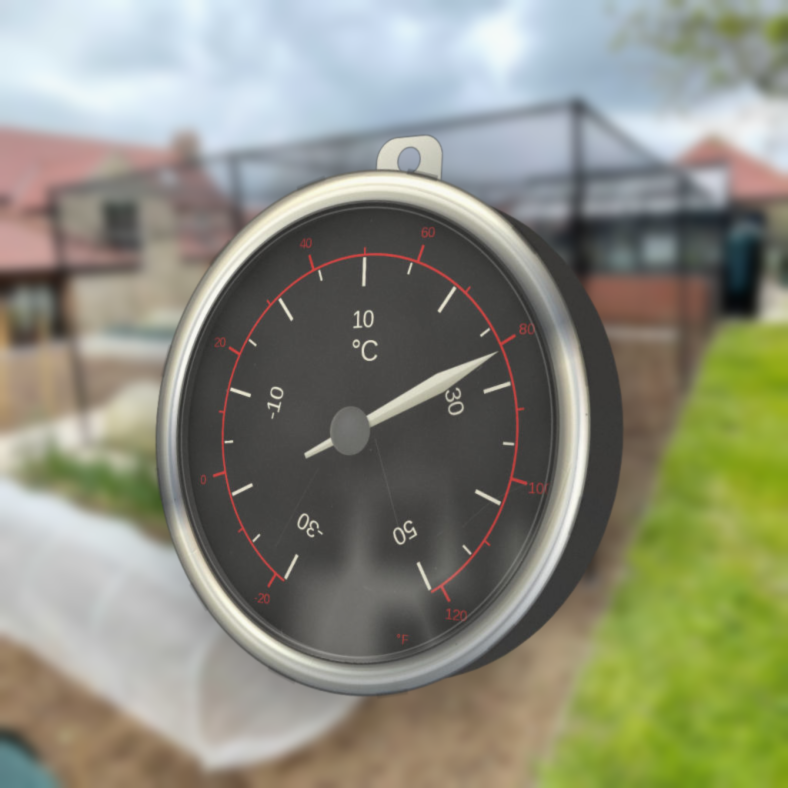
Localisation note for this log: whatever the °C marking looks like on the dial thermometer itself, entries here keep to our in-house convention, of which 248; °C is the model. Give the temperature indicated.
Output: 27.5; °C
